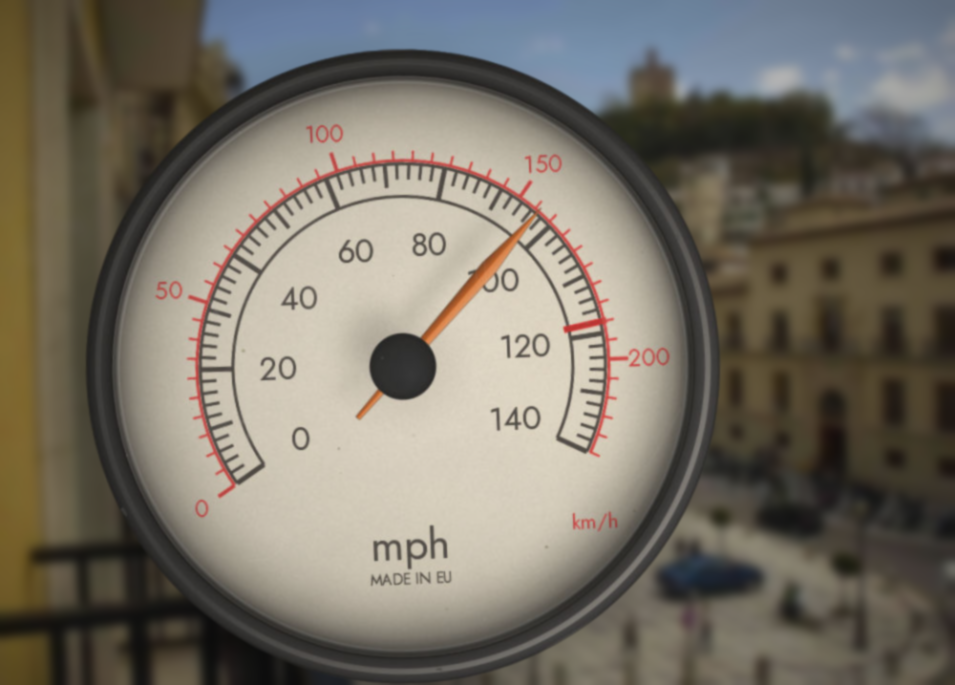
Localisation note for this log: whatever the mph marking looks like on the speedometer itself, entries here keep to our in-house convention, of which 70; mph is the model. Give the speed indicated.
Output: 97; mph
